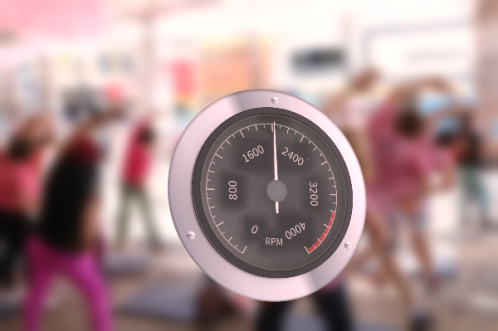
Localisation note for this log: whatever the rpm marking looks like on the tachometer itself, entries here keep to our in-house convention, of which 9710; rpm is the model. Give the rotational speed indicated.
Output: 2000; rpm
